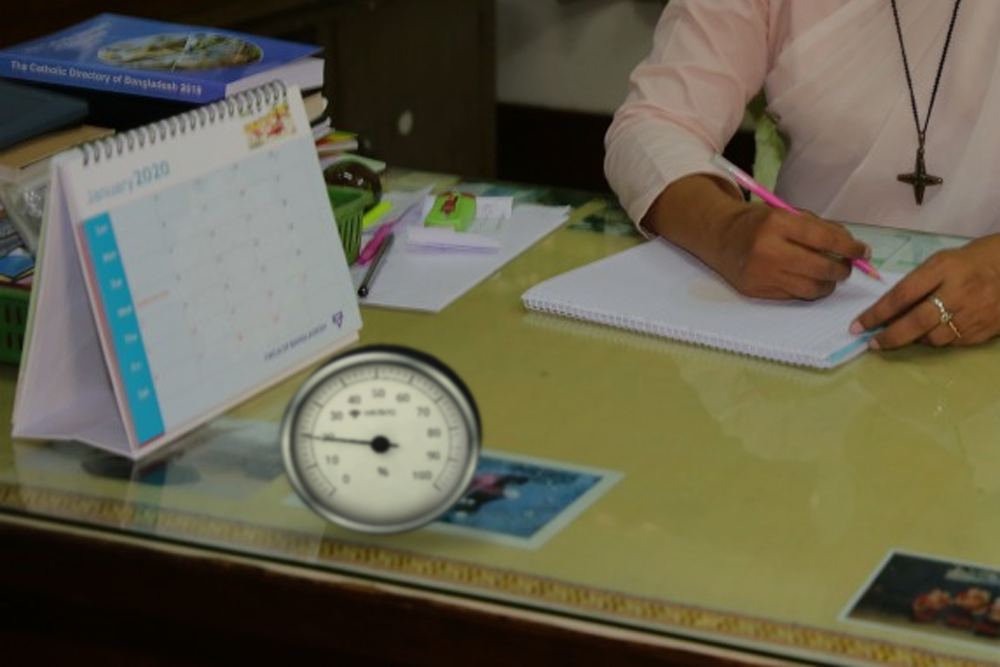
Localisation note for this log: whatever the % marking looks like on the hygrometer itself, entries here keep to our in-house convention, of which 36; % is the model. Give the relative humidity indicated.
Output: 20; %
